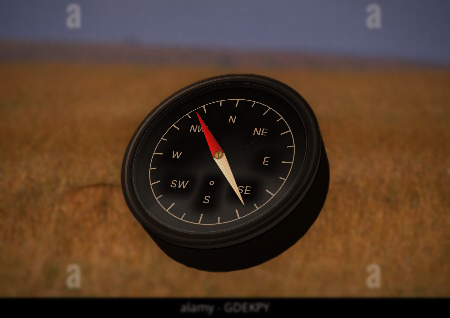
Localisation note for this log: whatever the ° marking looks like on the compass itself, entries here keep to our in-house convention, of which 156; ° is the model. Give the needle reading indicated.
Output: 322.5; °
